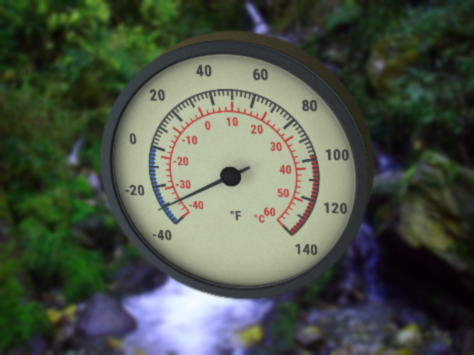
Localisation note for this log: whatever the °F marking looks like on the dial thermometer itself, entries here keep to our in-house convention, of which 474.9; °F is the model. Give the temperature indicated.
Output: -30; °F
